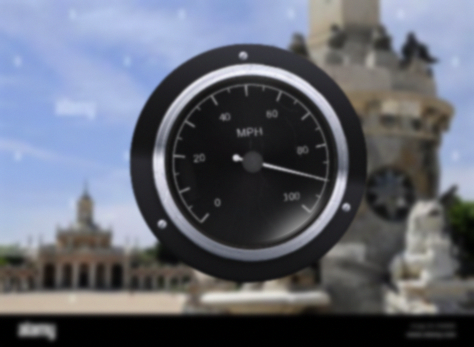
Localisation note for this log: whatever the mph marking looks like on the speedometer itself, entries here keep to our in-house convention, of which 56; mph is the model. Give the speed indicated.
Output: 90; mph
